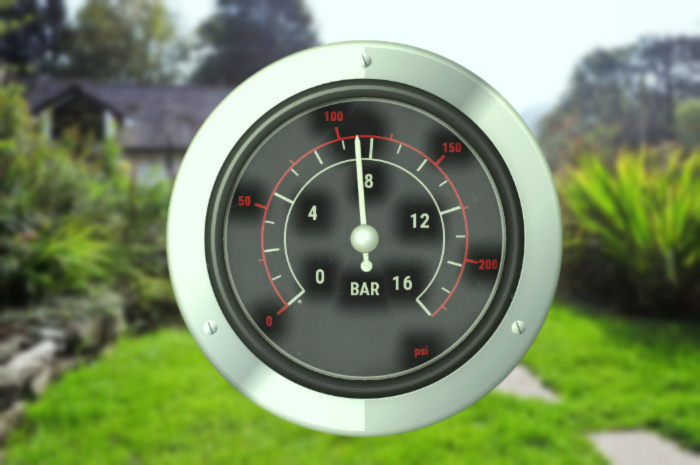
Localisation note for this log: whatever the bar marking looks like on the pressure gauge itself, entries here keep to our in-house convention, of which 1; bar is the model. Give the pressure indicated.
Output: 7.5; bar
